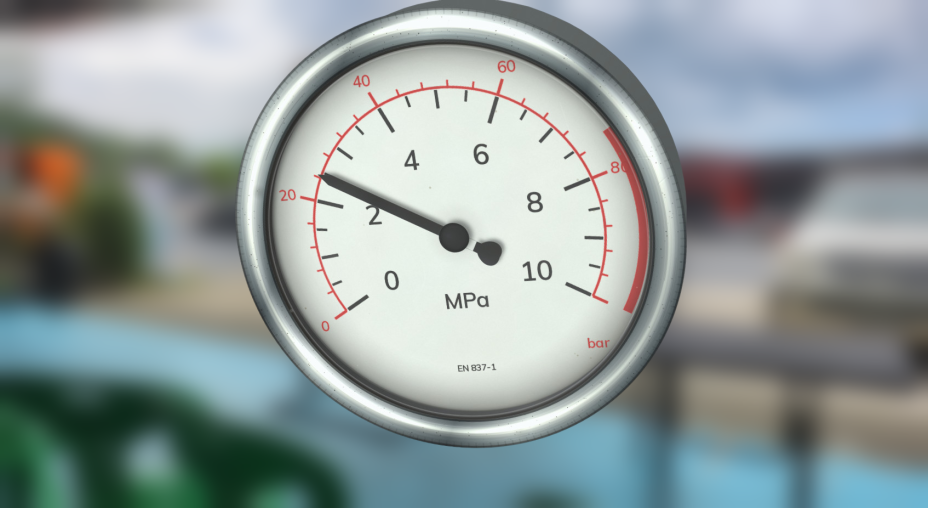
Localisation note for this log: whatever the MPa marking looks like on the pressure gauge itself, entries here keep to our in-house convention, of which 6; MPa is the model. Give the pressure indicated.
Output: 2.5; MPa
